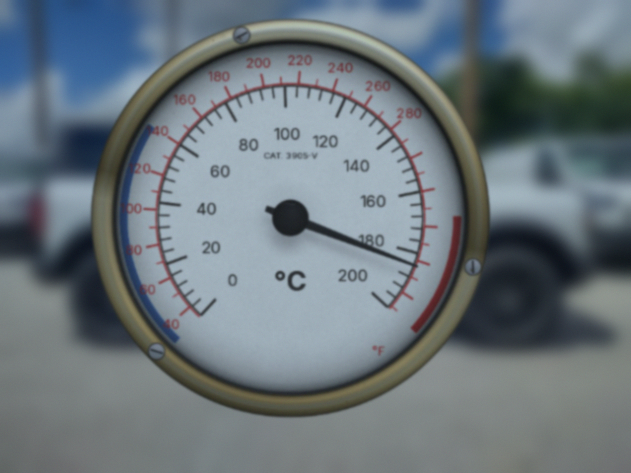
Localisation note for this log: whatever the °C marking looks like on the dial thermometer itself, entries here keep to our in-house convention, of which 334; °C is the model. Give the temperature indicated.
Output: 184; °C
